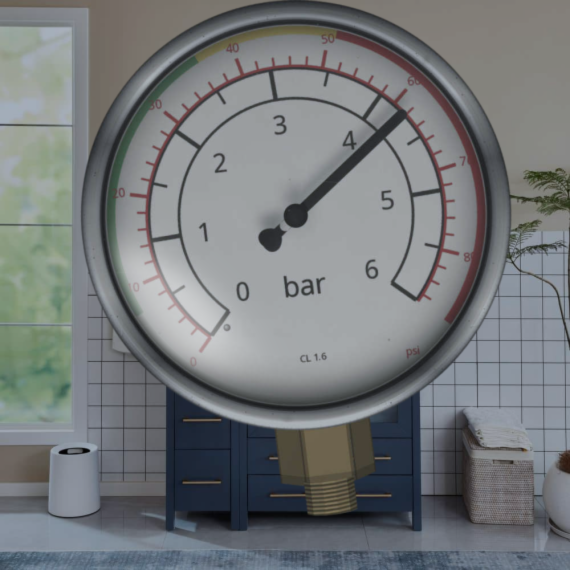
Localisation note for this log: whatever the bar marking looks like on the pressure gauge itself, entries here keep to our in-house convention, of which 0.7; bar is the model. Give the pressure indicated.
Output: 4.25; bar
